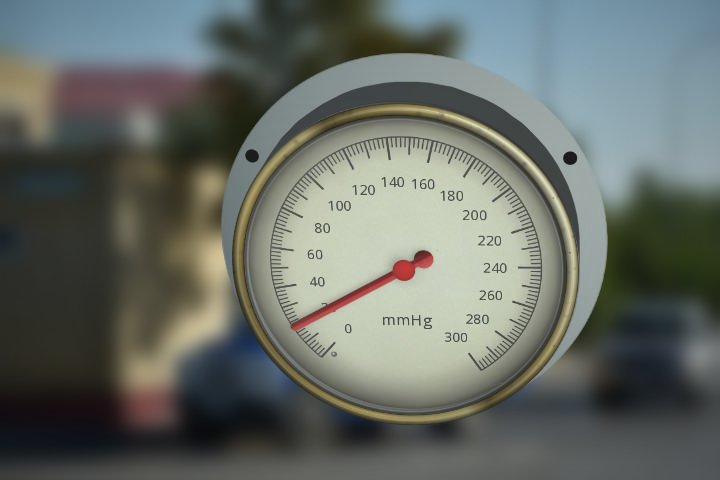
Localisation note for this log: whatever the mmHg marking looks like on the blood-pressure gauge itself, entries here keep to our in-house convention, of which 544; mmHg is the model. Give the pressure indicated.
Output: 20; mmHg
